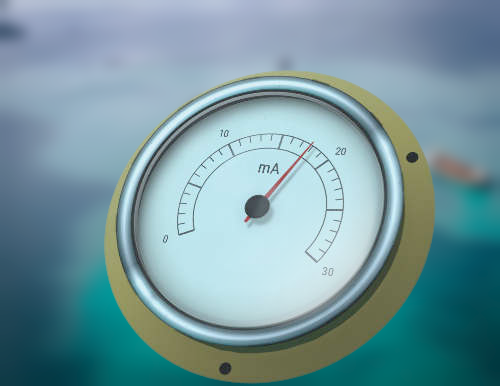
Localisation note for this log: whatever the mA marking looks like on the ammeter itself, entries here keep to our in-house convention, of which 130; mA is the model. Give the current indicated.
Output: 18; mA
